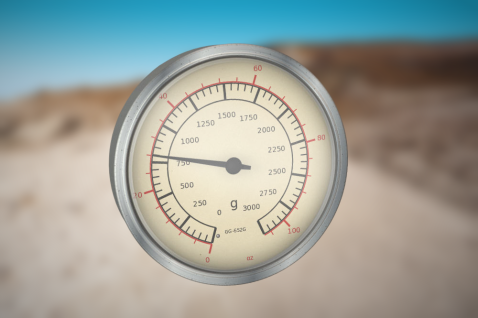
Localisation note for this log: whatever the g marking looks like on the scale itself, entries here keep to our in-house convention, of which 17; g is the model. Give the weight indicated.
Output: 800; g
